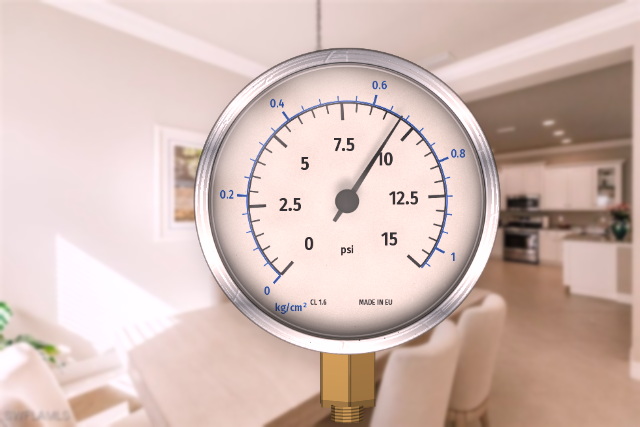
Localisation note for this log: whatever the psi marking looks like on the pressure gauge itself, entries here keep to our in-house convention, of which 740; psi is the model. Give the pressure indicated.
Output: 9.5; psi
